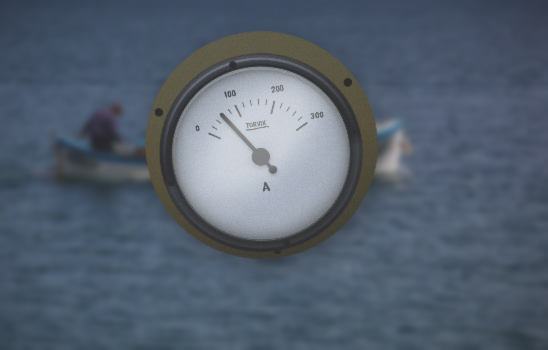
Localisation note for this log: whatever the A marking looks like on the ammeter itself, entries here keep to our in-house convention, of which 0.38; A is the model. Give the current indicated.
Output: 60; A
